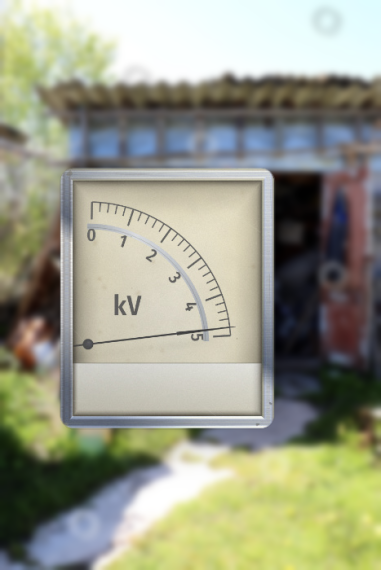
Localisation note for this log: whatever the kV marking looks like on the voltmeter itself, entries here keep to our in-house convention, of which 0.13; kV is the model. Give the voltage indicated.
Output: 4.8; kV
